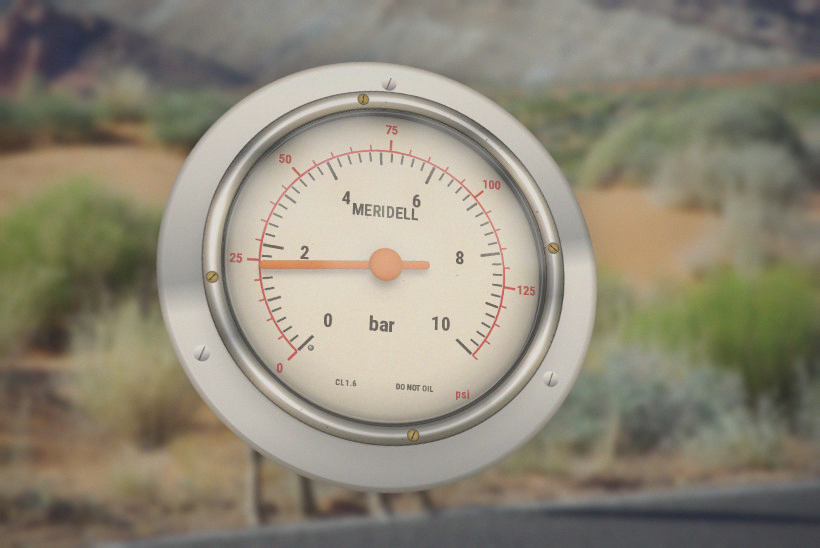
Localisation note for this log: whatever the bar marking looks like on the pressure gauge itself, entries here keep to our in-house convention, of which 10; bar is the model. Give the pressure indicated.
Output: 1.6; bar
